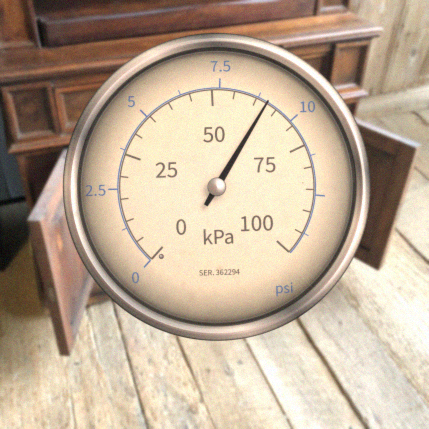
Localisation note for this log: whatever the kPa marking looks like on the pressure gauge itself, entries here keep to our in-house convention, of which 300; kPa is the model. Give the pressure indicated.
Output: 62.5; kPa
